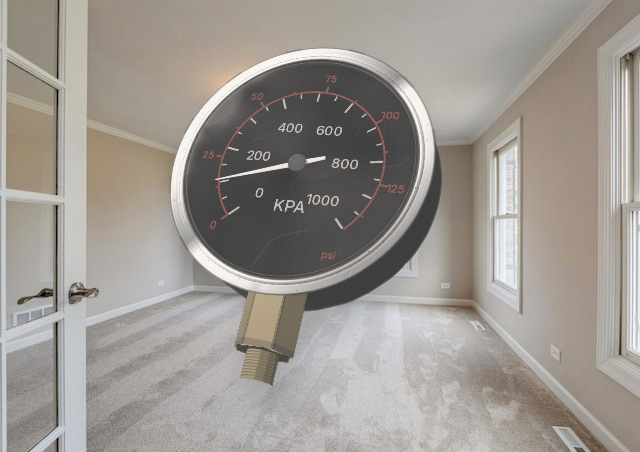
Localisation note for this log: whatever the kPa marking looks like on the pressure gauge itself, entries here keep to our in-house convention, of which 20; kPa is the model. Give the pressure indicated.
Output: 100; kPa
